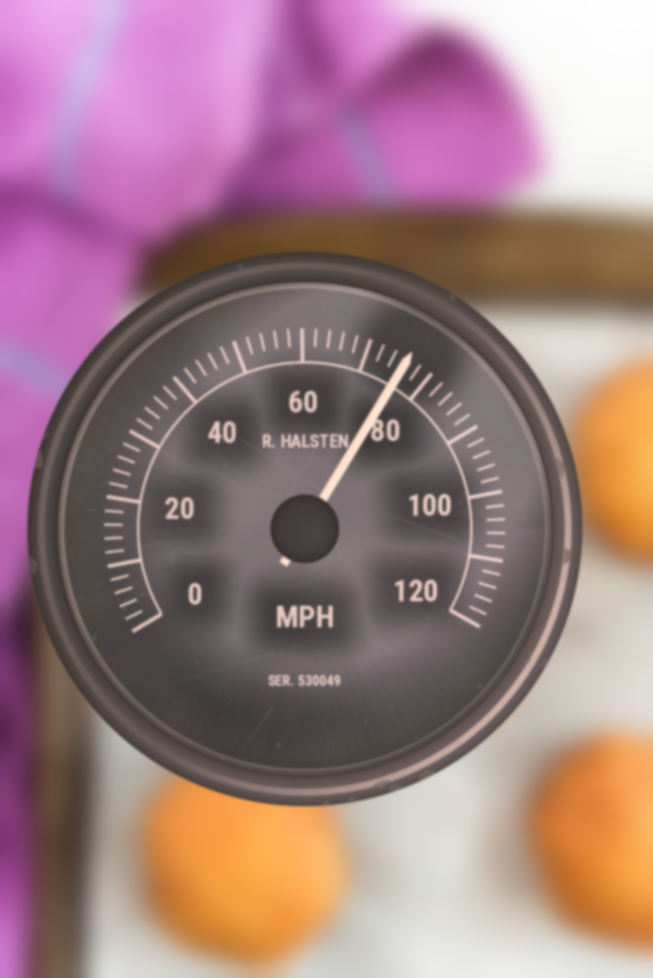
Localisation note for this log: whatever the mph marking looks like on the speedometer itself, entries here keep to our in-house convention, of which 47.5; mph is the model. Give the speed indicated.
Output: 76; mph
